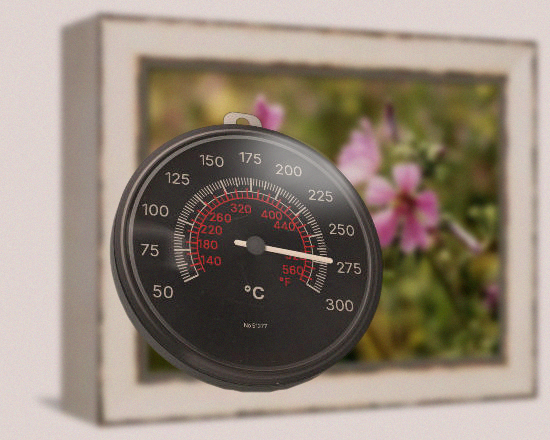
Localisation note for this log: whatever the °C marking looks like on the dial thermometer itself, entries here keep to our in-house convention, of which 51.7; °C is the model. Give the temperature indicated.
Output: 275; °C
